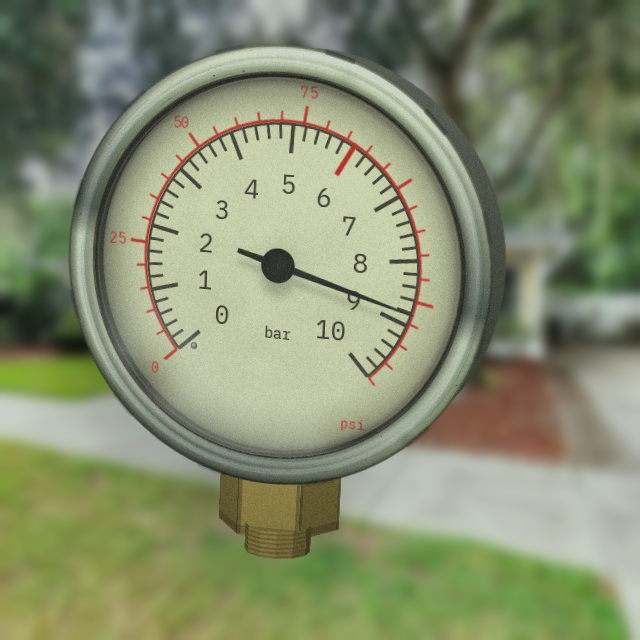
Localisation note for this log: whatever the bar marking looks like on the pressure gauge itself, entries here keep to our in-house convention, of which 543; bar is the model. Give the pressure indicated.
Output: 8.8; bar
